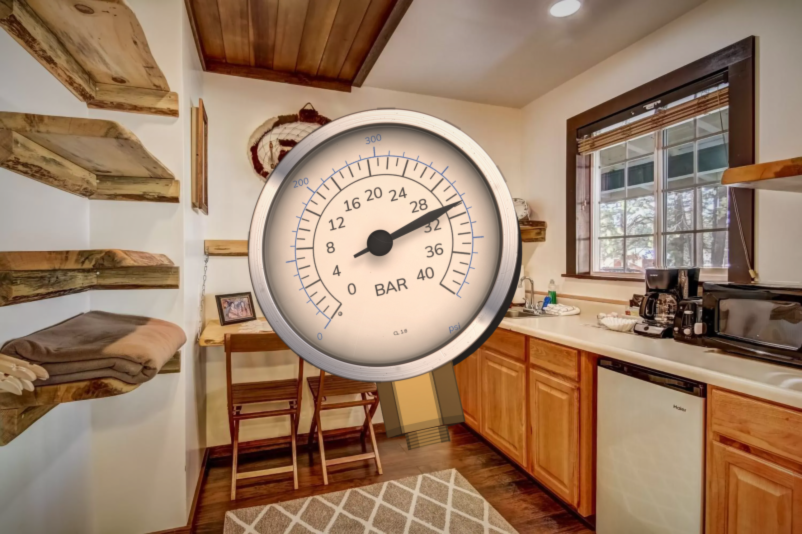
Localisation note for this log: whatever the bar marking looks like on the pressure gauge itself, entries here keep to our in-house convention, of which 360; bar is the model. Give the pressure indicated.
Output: 31; bar
